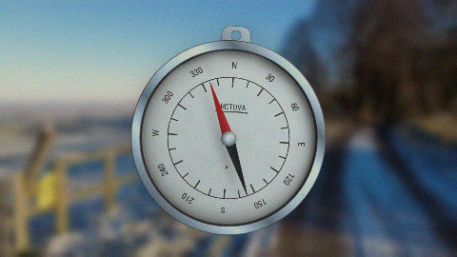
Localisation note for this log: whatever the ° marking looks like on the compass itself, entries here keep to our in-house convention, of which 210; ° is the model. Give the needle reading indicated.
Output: 337.5; °
